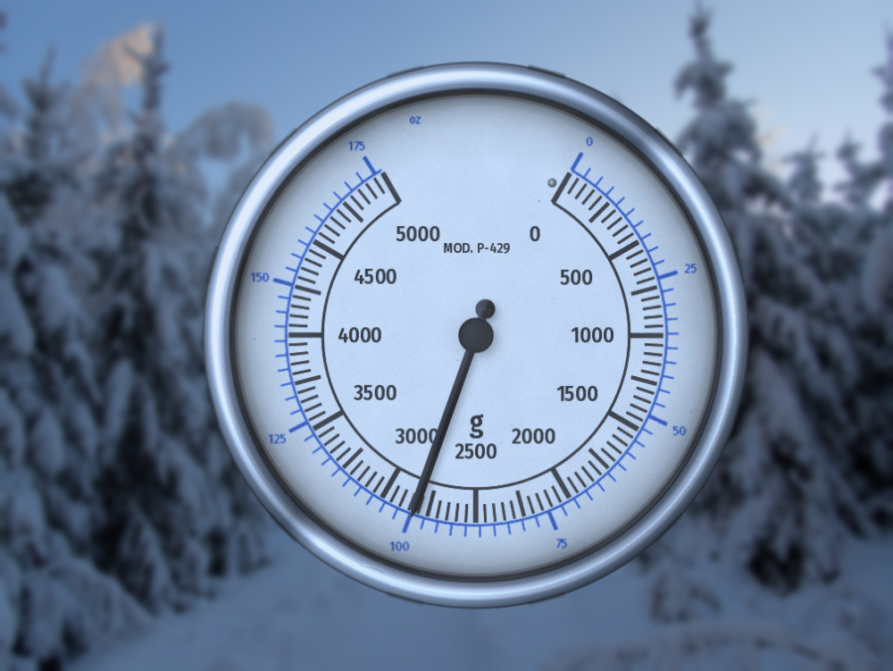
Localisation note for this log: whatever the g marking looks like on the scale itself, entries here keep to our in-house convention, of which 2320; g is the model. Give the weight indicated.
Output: 2825; g
